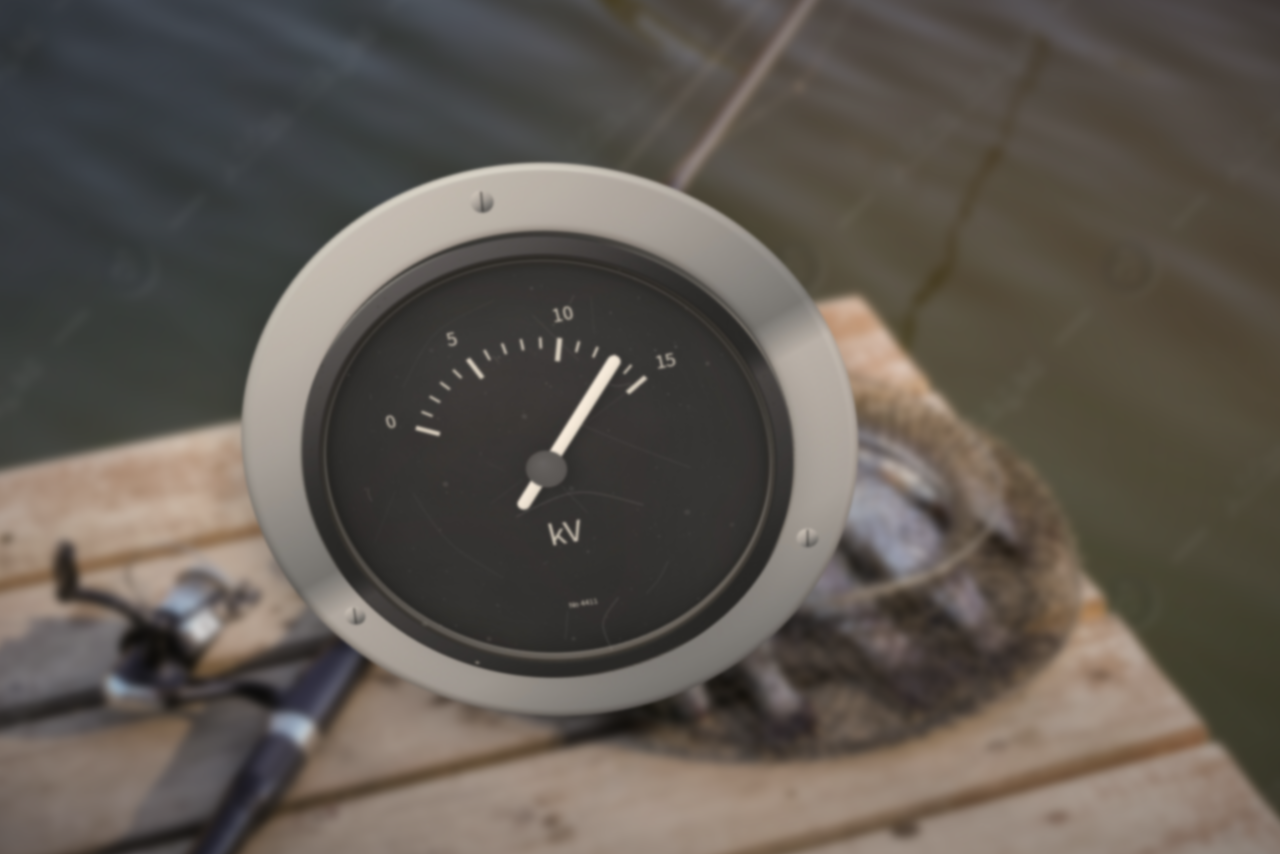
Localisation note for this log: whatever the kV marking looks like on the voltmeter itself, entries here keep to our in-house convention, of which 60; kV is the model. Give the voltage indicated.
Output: 13; kV
